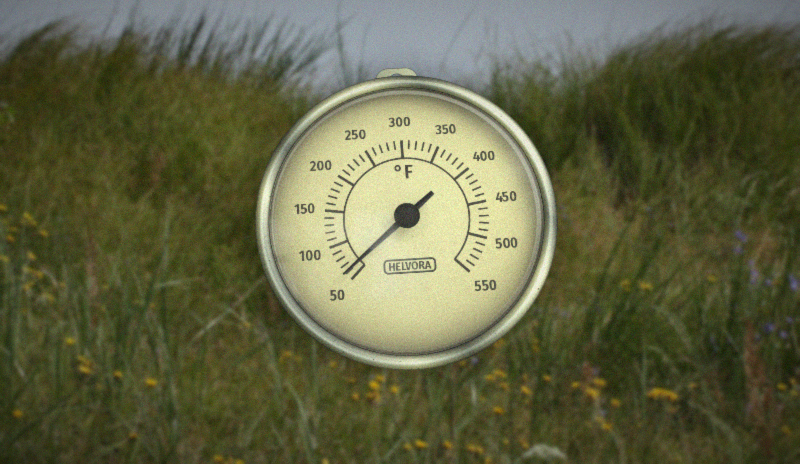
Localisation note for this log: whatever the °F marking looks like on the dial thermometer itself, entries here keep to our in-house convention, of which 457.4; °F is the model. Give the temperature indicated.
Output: 60; °F
